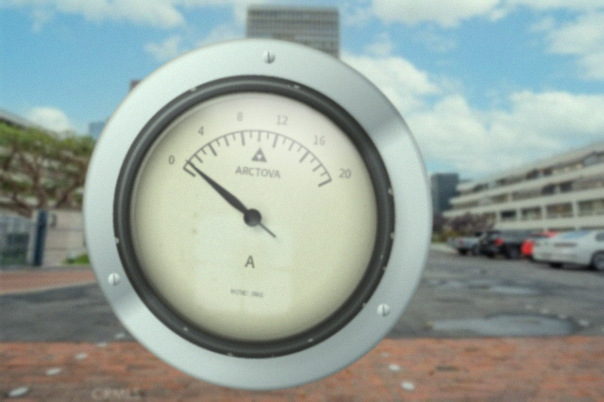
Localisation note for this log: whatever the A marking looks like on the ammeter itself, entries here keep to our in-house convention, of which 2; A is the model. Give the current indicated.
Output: 1; A
